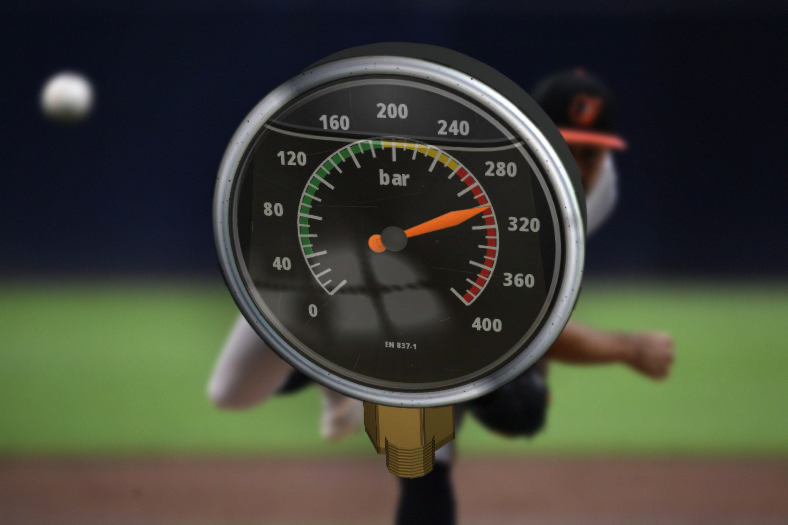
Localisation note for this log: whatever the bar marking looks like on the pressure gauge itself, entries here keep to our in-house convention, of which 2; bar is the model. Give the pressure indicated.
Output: 300; bar
